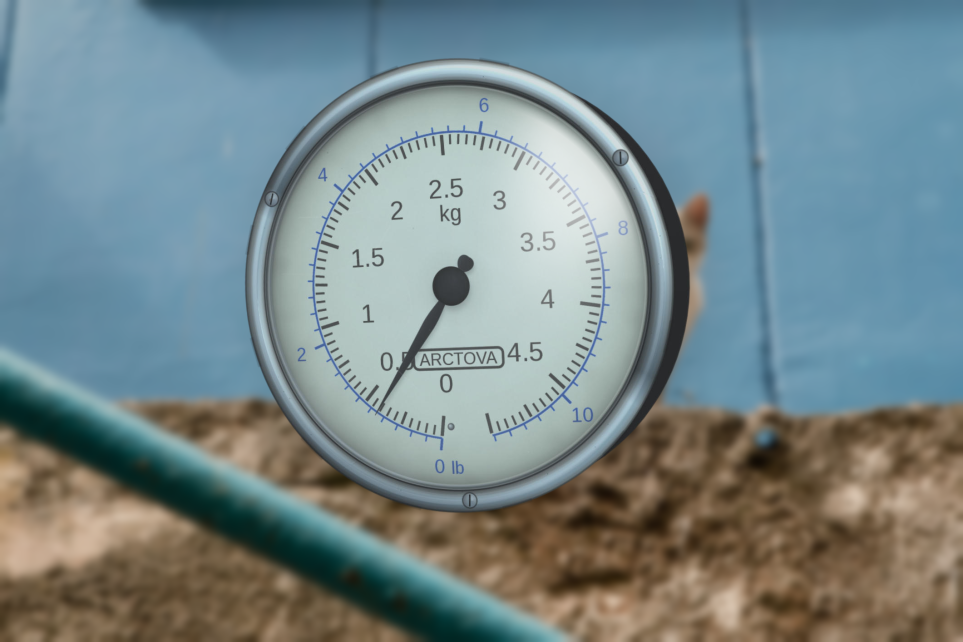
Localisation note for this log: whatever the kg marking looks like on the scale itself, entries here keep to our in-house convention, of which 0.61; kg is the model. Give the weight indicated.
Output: 0.4; kg
